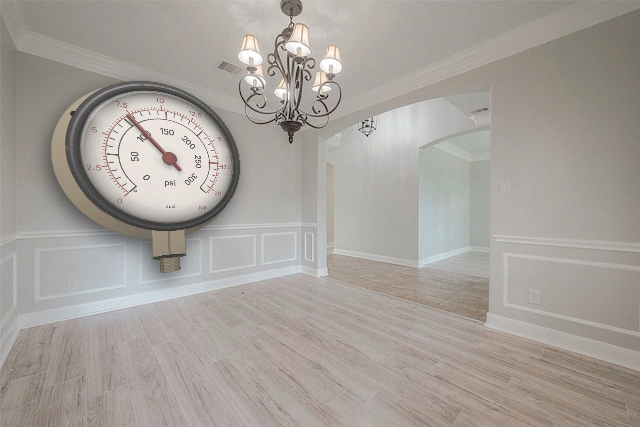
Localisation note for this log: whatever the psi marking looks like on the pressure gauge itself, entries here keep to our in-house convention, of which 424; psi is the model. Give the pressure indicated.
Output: 105; psi
